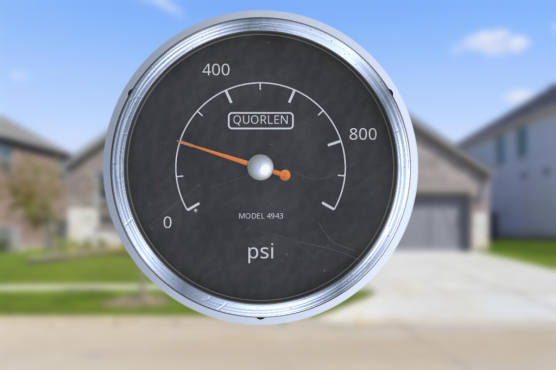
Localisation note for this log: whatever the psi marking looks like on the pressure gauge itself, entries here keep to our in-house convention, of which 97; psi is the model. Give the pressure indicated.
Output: 200; psi
